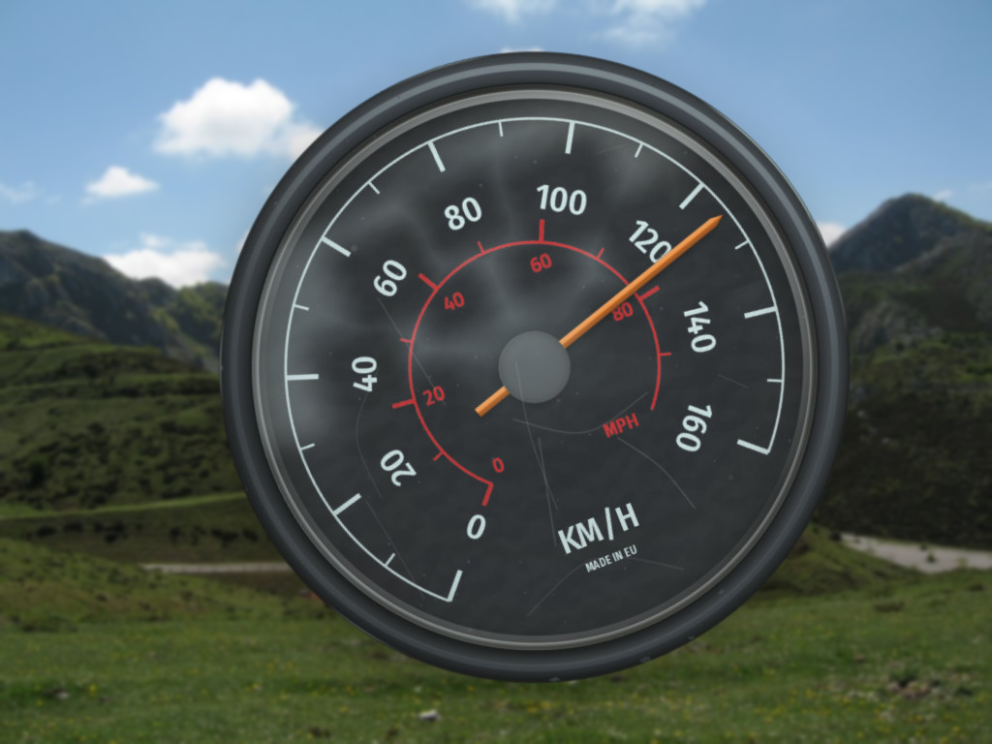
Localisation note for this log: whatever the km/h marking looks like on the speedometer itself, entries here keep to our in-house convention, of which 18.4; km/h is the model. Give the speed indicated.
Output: 125; km/h
